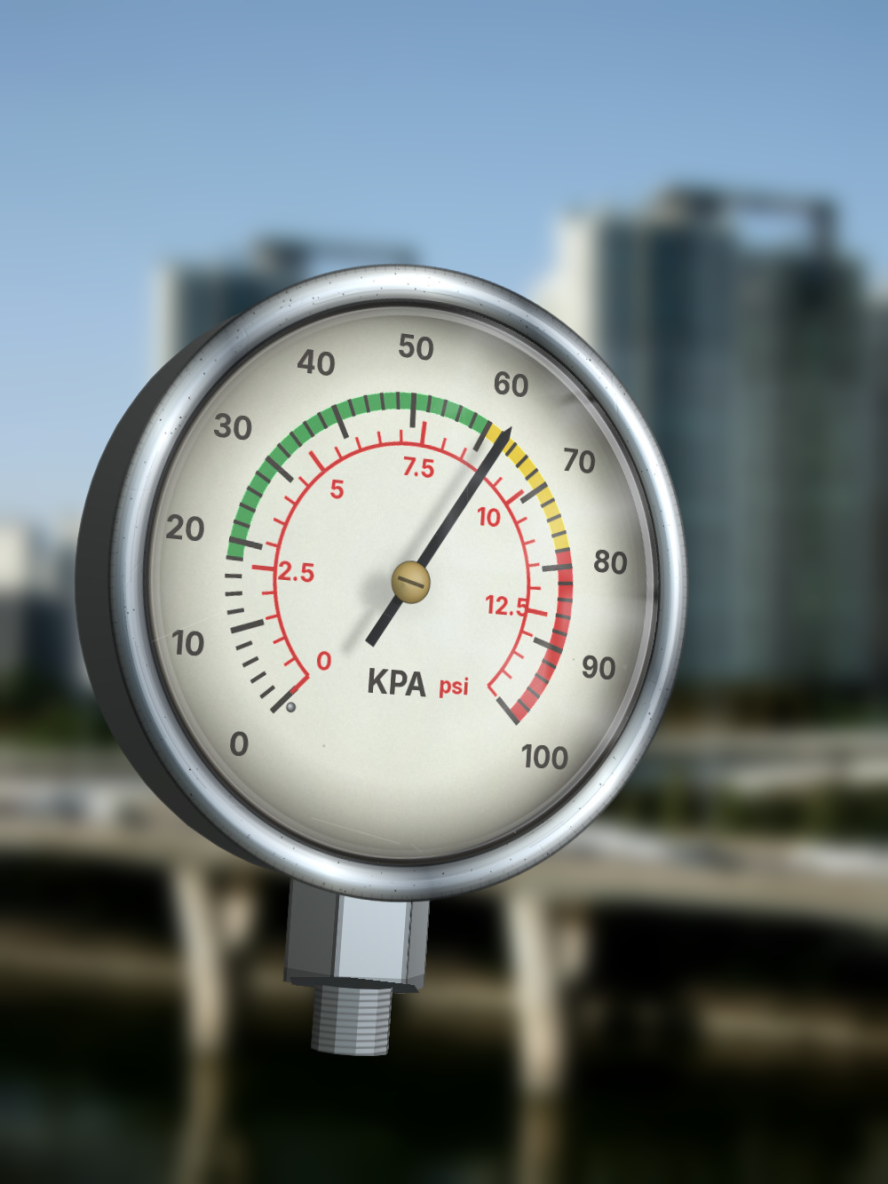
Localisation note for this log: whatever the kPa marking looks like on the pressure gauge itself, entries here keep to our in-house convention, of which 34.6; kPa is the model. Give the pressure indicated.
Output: 62; kPa
